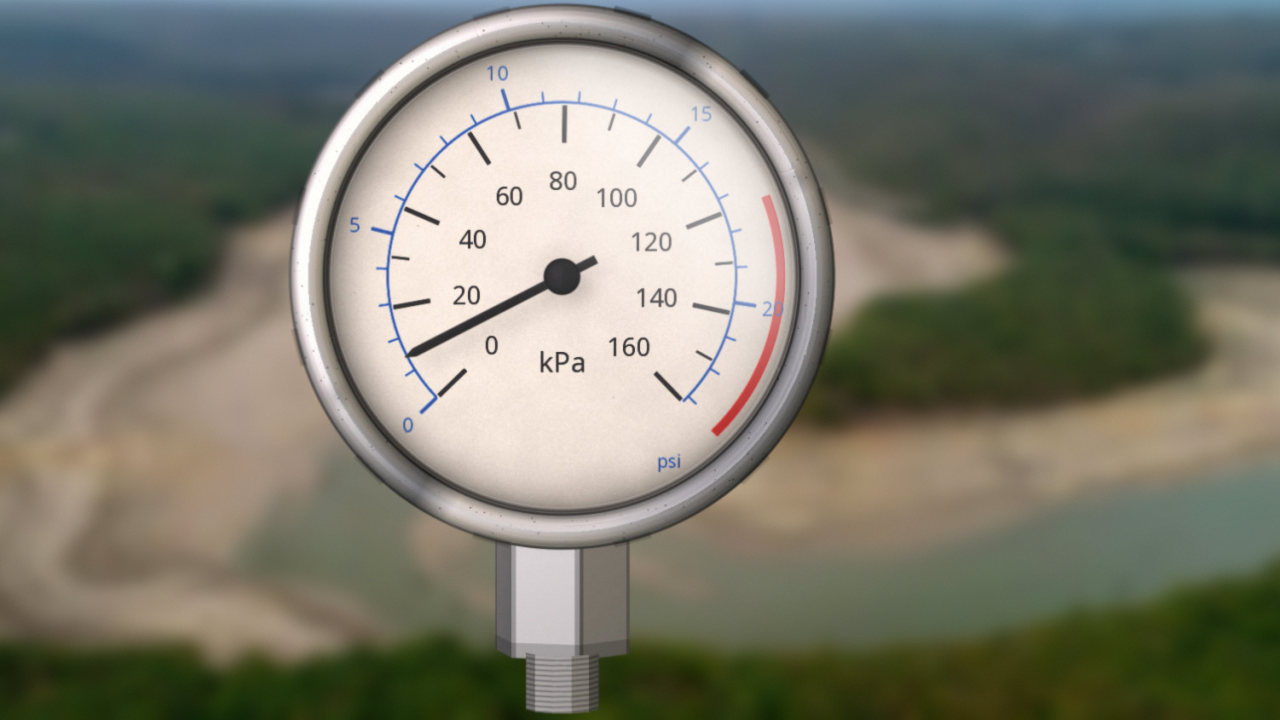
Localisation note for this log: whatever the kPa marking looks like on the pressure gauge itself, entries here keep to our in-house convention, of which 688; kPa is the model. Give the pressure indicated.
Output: 10; kPa
